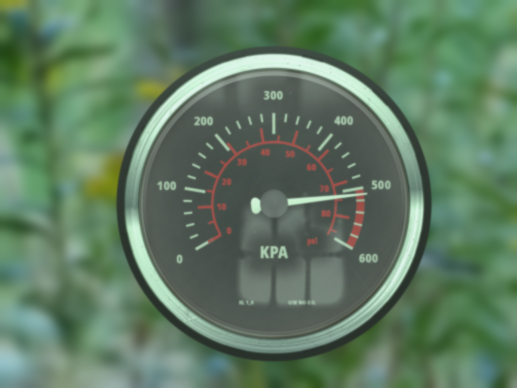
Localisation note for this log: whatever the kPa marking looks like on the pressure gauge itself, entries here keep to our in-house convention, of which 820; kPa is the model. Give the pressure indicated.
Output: 510; kPa
